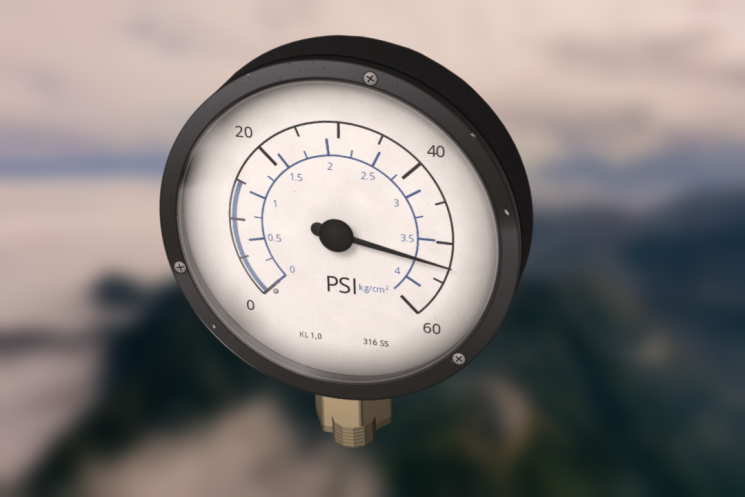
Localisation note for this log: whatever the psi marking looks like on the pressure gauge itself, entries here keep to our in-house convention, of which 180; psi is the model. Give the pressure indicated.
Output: 52.5; psi
